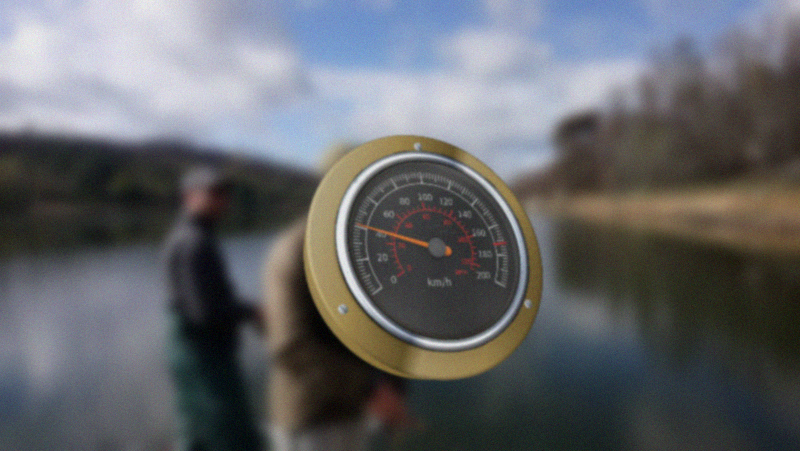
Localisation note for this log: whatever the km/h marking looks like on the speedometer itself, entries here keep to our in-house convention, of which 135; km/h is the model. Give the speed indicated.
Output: 40; km/h
